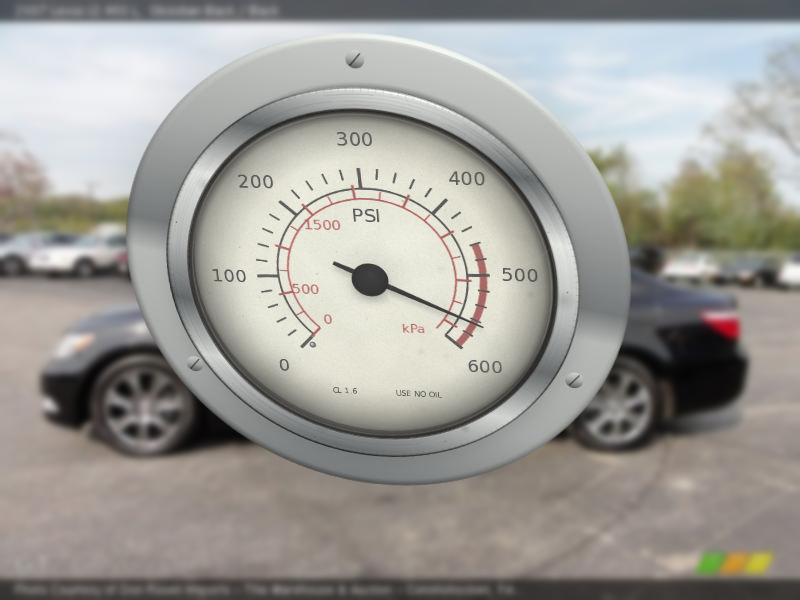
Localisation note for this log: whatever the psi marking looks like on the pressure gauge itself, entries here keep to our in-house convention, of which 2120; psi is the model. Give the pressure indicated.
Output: 560; psi
